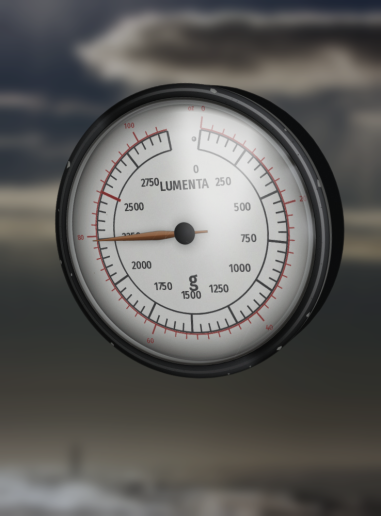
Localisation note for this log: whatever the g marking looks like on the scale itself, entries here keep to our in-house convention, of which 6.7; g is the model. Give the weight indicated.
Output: 2250; g
